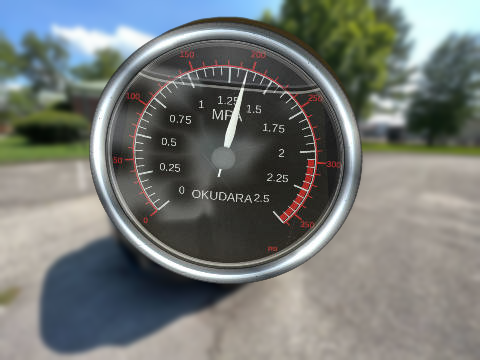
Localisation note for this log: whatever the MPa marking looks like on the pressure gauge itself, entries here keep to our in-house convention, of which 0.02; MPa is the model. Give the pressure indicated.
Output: 1.35; MPa
